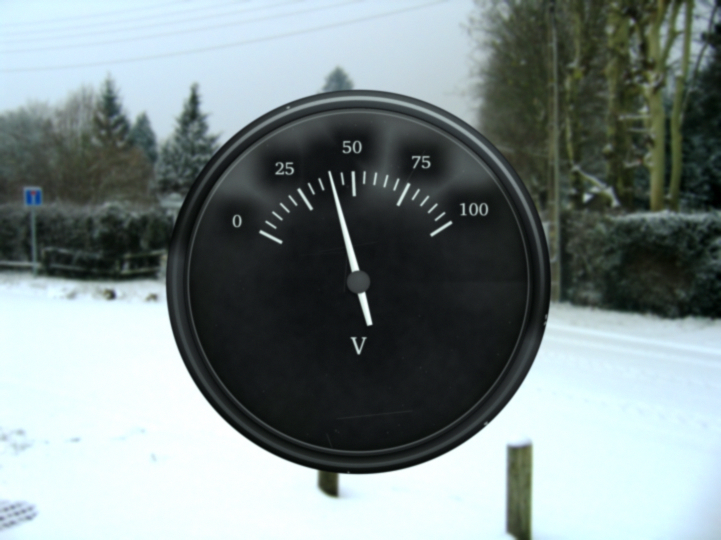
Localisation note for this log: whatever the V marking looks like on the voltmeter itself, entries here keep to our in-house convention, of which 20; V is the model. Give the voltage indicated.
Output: 40; V
